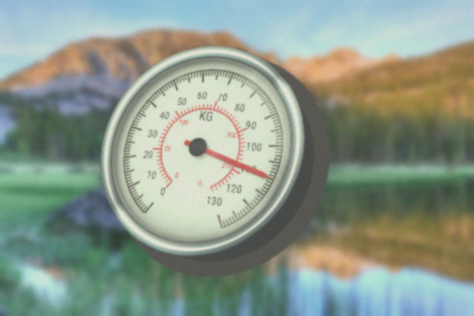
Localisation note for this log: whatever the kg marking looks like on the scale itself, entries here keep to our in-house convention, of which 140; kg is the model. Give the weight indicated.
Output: 110; kg
